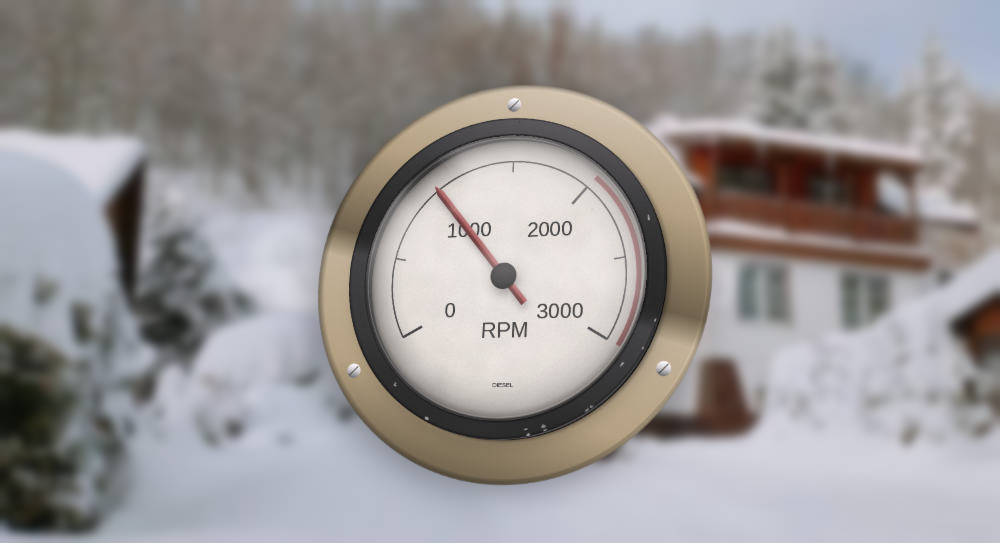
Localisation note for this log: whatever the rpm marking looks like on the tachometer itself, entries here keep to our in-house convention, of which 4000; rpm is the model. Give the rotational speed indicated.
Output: 1000; rpm
